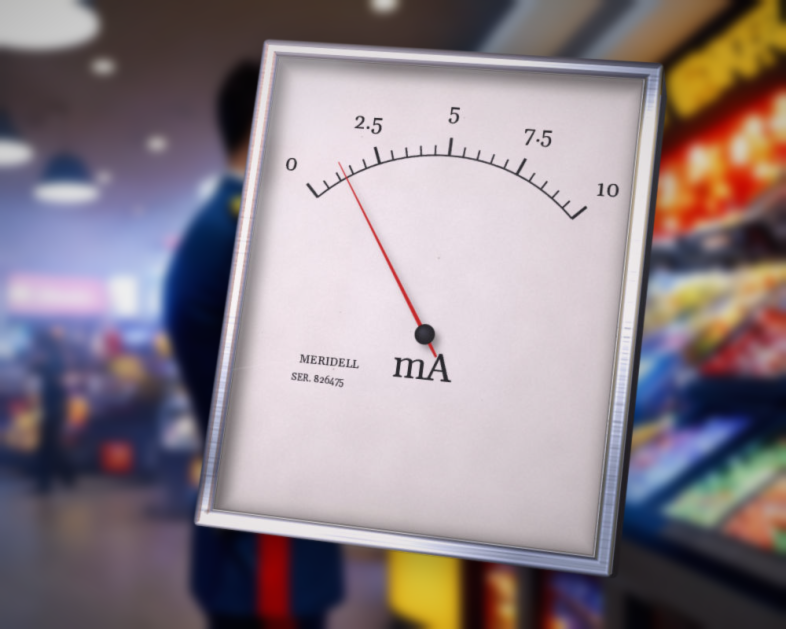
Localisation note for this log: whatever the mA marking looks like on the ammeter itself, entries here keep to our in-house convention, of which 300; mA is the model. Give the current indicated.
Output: 1.25; mA
